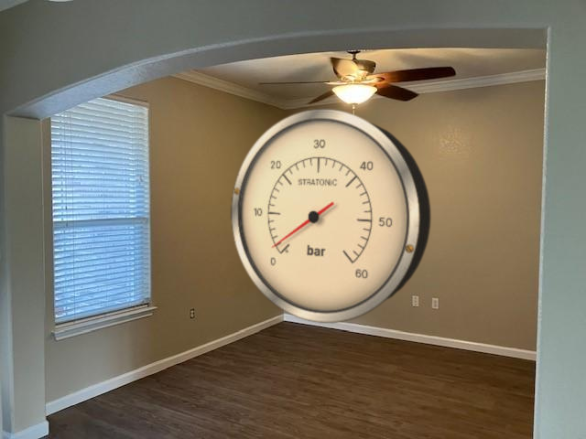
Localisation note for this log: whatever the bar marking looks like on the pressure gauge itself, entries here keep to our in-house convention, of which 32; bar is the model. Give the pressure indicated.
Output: 2; bar
